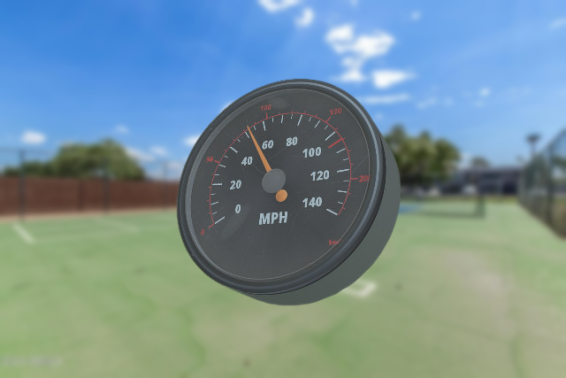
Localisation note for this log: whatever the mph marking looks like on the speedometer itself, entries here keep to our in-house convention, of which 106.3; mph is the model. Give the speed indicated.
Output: 52.5; mph
